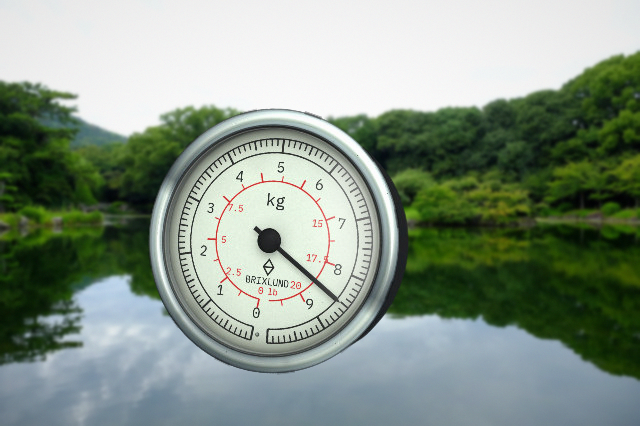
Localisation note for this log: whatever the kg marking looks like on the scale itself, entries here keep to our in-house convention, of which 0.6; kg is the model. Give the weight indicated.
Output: 8.5; kg
